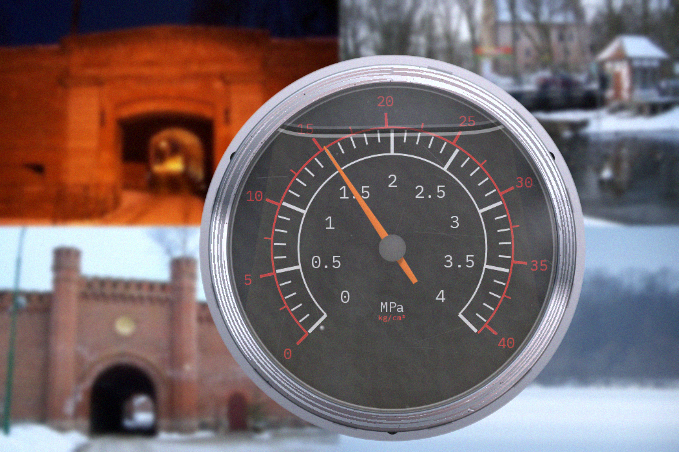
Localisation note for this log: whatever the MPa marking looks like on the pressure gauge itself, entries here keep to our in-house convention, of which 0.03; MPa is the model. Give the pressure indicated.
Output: 1.5; MPa
